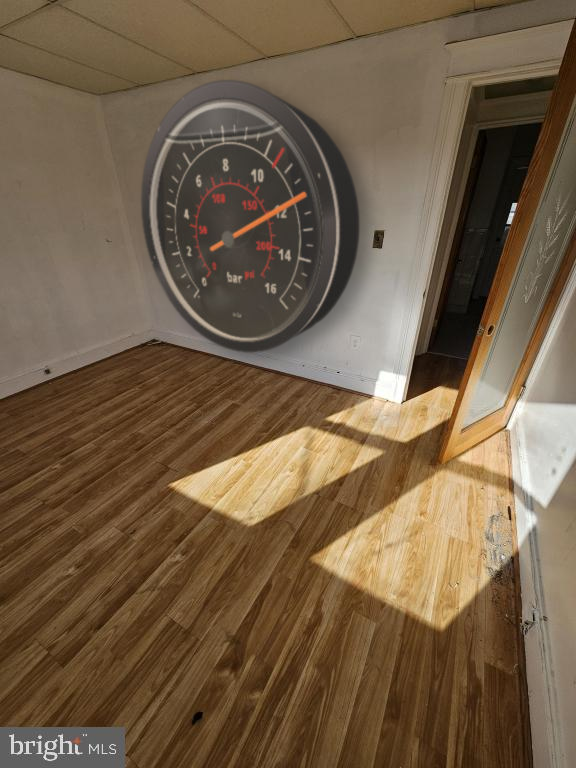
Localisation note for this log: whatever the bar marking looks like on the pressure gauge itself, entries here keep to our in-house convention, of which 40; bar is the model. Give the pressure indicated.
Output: 12; bar
